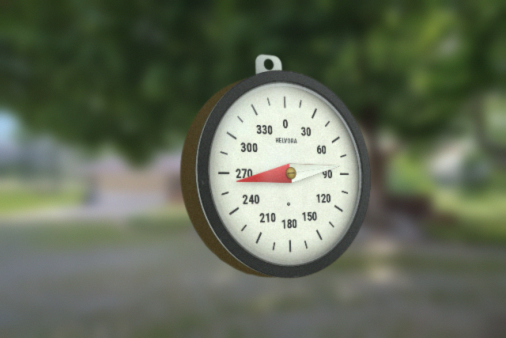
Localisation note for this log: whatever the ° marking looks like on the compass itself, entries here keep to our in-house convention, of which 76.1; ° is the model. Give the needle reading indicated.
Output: 262.5; °
